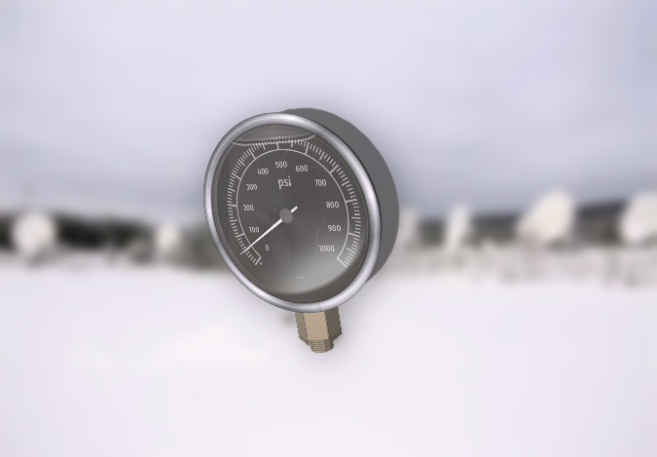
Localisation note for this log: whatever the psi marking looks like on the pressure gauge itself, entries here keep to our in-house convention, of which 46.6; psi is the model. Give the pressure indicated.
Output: 50; psi
